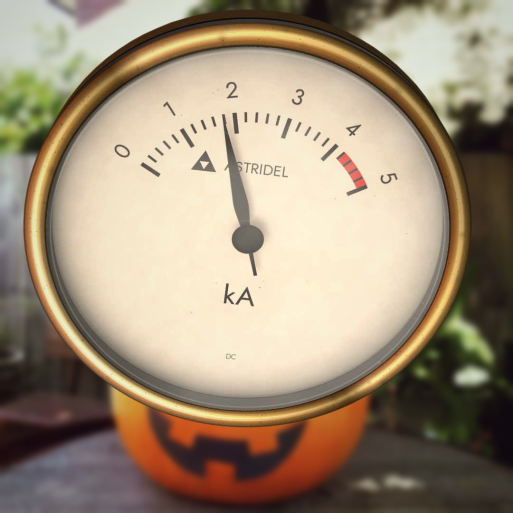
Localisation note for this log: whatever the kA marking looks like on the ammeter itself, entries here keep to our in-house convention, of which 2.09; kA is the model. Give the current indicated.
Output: 1.8; kA
